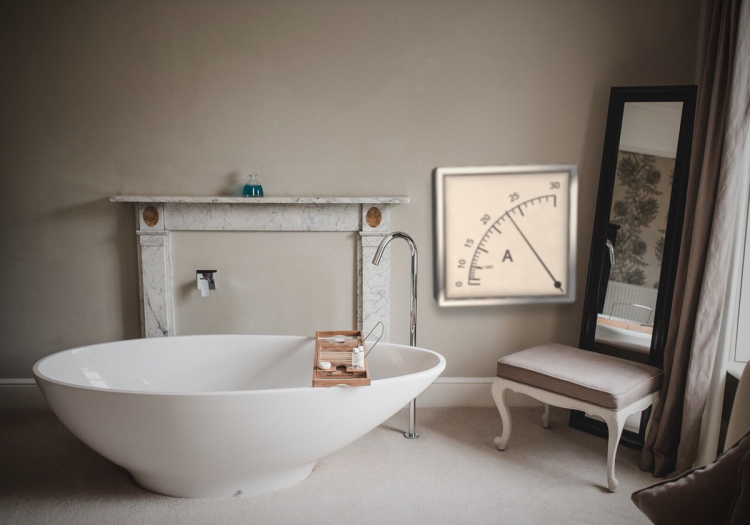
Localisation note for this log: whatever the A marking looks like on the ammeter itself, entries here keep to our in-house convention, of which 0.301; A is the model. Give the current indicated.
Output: 23; A
